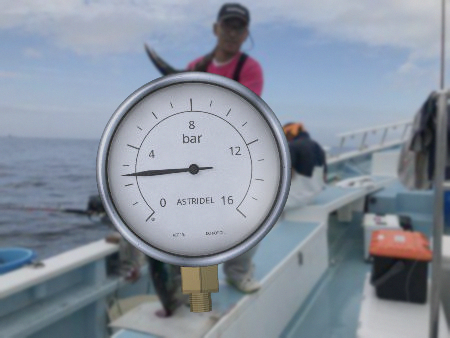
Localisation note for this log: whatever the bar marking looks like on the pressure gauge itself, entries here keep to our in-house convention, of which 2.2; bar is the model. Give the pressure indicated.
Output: 2.5; bar
